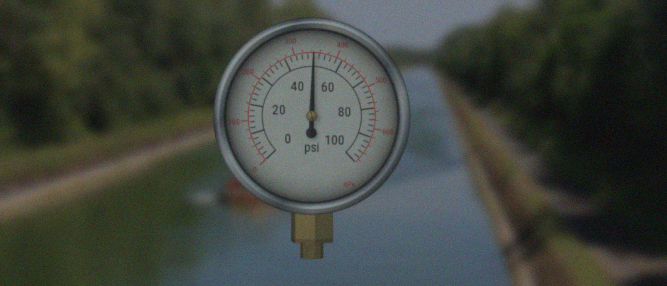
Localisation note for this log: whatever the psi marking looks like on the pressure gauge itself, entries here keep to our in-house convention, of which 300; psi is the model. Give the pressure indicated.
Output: 50; psi
